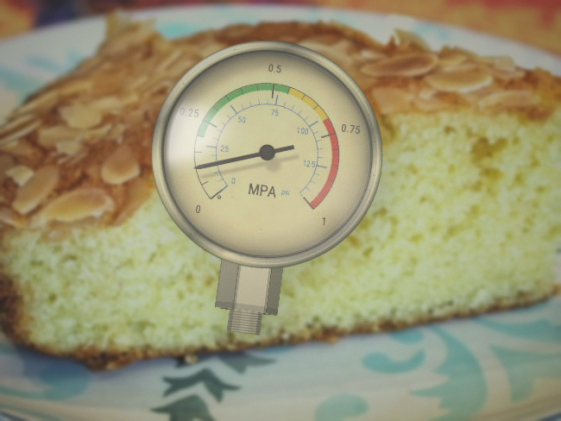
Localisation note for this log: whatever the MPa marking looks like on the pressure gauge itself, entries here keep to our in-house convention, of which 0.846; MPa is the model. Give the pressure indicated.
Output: 0.1; MPa
